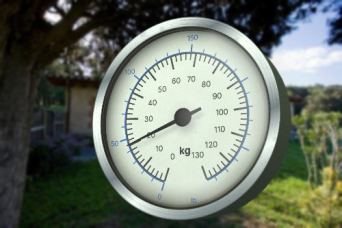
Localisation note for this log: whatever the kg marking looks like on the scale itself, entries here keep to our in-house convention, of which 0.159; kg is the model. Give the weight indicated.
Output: 20; kg
